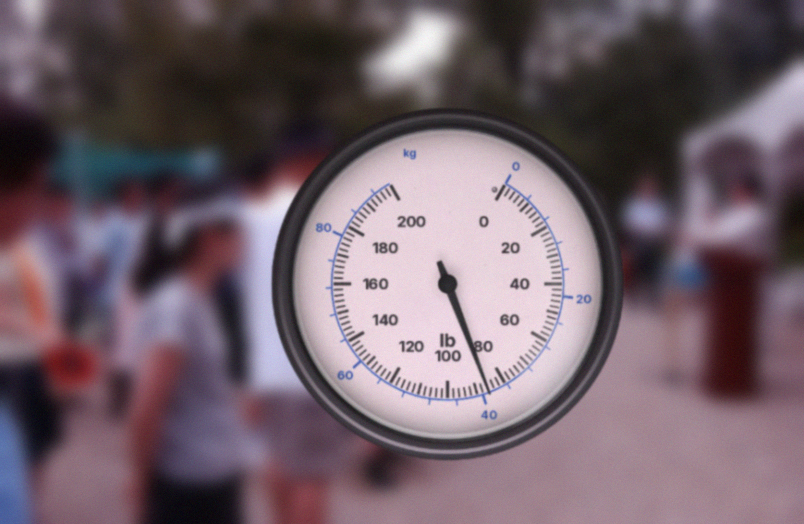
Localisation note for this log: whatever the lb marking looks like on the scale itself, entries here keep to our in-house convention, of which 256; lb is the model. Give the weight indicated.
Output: 86; lb
